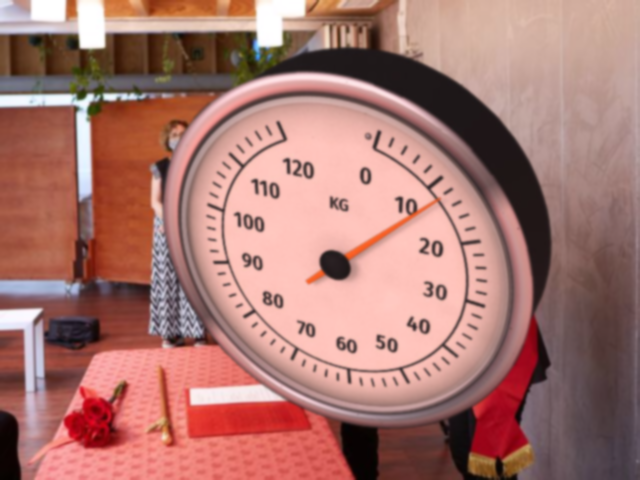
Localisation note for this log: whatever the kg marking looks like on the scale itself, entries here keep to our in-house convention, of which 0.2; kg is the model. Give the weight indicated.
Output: 12; kg
